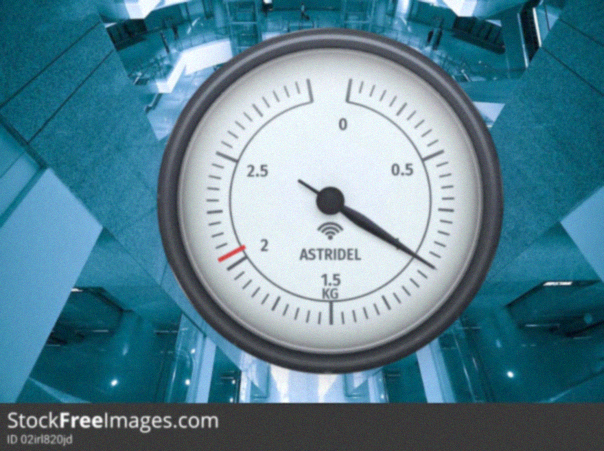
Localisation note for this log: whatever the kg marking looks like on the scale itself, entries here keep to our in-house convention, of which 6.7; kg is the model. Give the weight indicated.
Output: 1; kg
